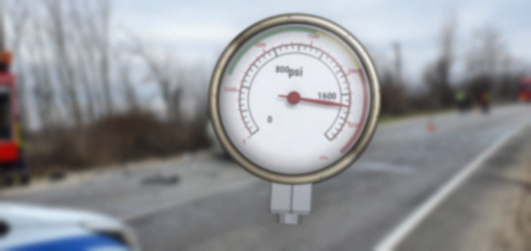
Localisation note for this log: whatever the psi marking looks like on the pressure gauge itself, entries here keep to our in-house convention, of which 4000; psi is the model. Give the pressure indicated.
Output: 1700; psi
